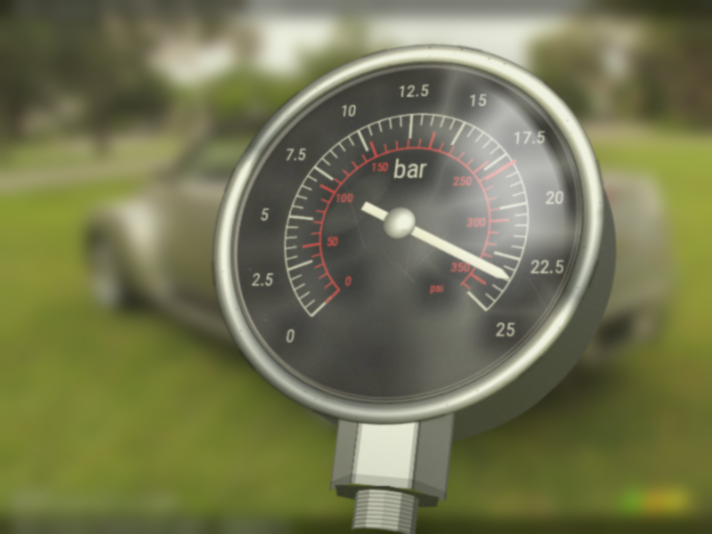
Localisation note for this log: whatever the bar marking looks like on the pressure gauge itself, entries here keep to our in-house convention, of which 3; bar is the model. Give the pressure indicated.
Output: 23.5; bar
